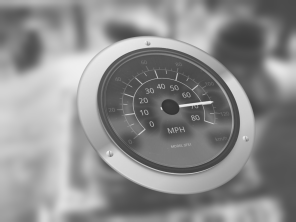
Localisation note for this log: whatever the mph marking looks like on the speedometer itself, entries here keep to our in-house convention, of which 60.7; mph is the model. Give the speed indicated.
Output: 70; mph
